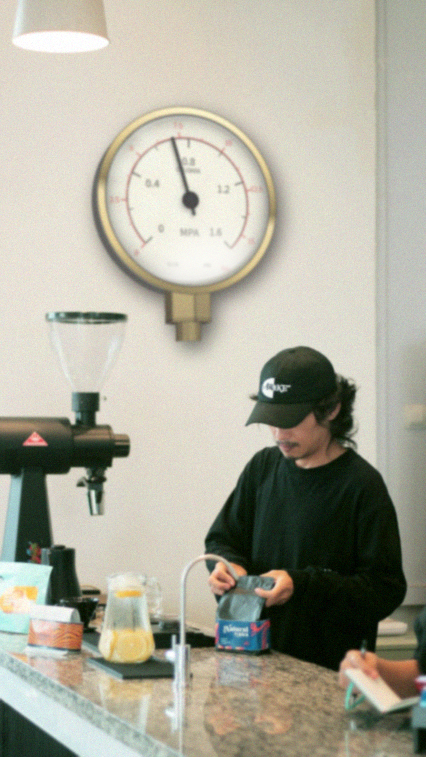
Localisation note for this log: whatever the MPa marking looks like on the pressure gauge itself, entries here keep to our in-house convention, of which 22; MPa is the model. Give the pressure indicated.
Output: 0.7; MPa
